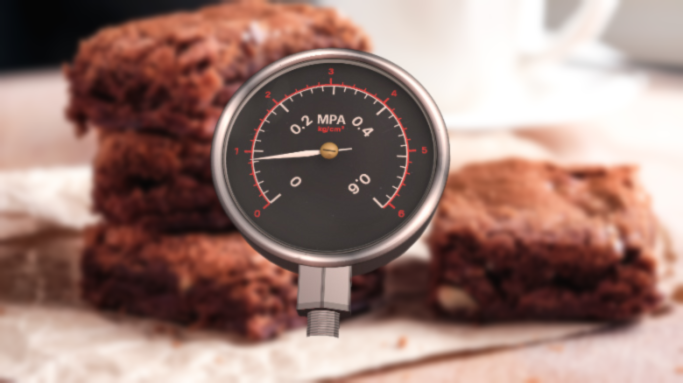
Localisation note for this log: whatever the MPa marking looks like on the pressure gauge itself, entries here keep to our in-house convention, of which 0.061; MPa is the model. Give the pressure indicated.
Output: 0.08; MPa
